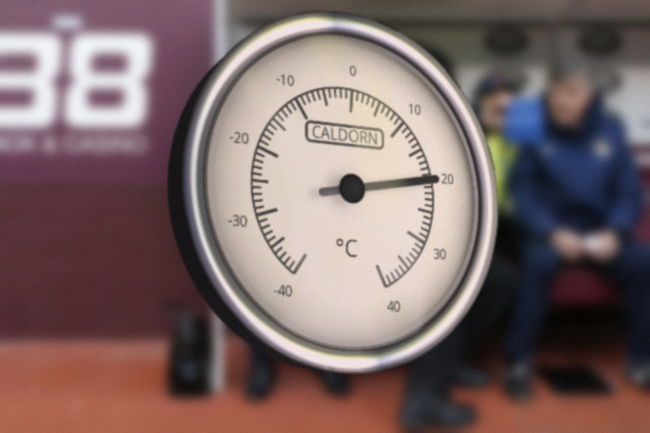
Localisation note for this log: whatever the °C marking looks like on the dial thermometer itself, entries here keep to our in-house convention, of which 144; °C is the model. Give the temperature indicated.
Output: 20; °C
